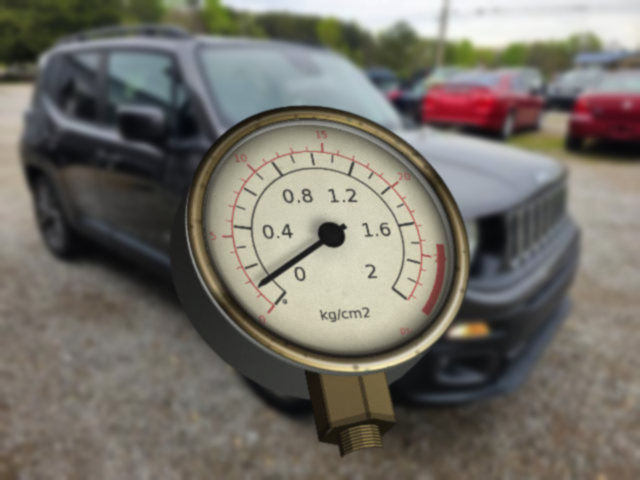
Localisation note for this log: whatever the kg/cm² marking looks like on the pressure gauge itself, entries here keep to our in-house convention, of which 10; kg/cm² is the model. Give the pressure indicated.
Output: 0.1; kg/cm²
